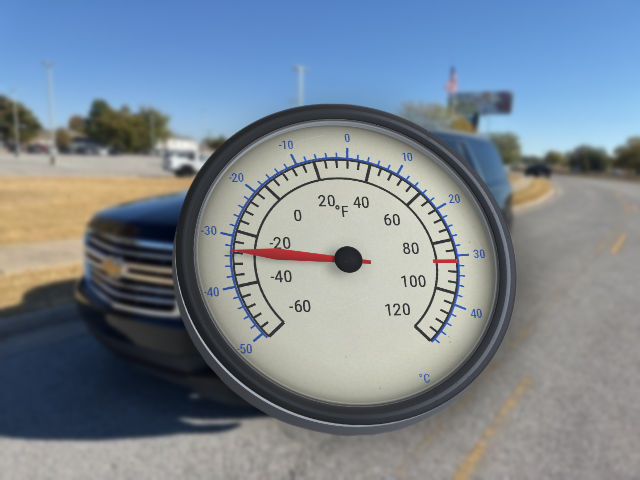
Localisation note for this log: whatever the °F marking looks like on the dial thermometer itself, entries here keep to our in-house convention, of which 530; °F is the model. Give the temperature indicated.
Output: -28; °F
